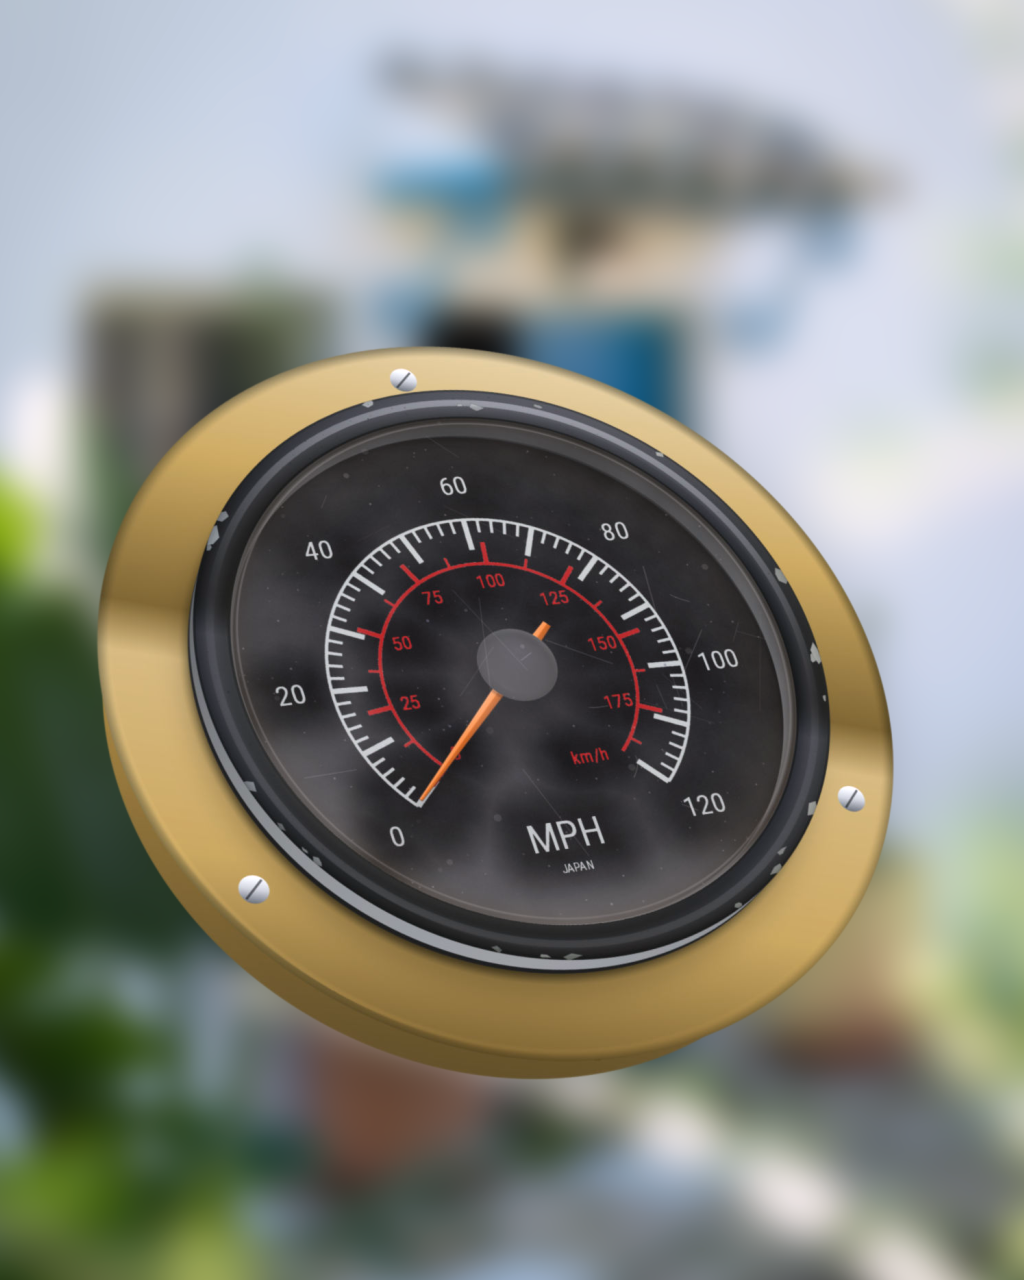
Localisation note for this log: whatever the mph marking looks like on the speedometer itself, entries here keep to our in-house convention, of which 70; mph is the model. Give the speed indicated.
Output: 0; mph
